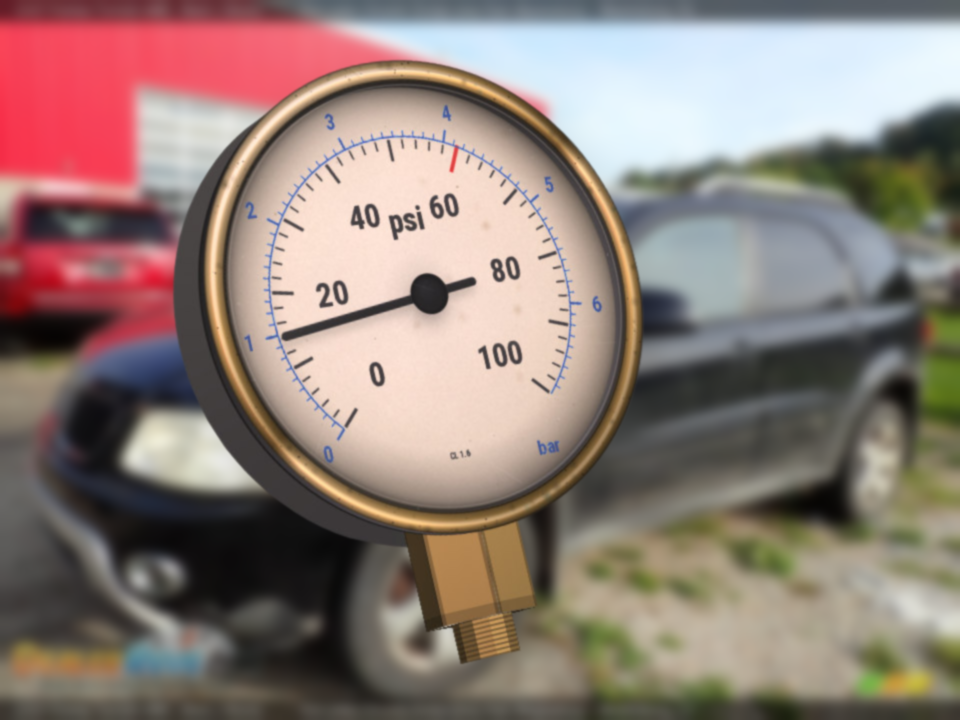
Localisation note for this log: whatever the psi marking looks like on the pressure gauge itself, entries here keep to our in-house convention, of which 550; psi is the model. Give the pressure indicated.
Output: 14; psi
